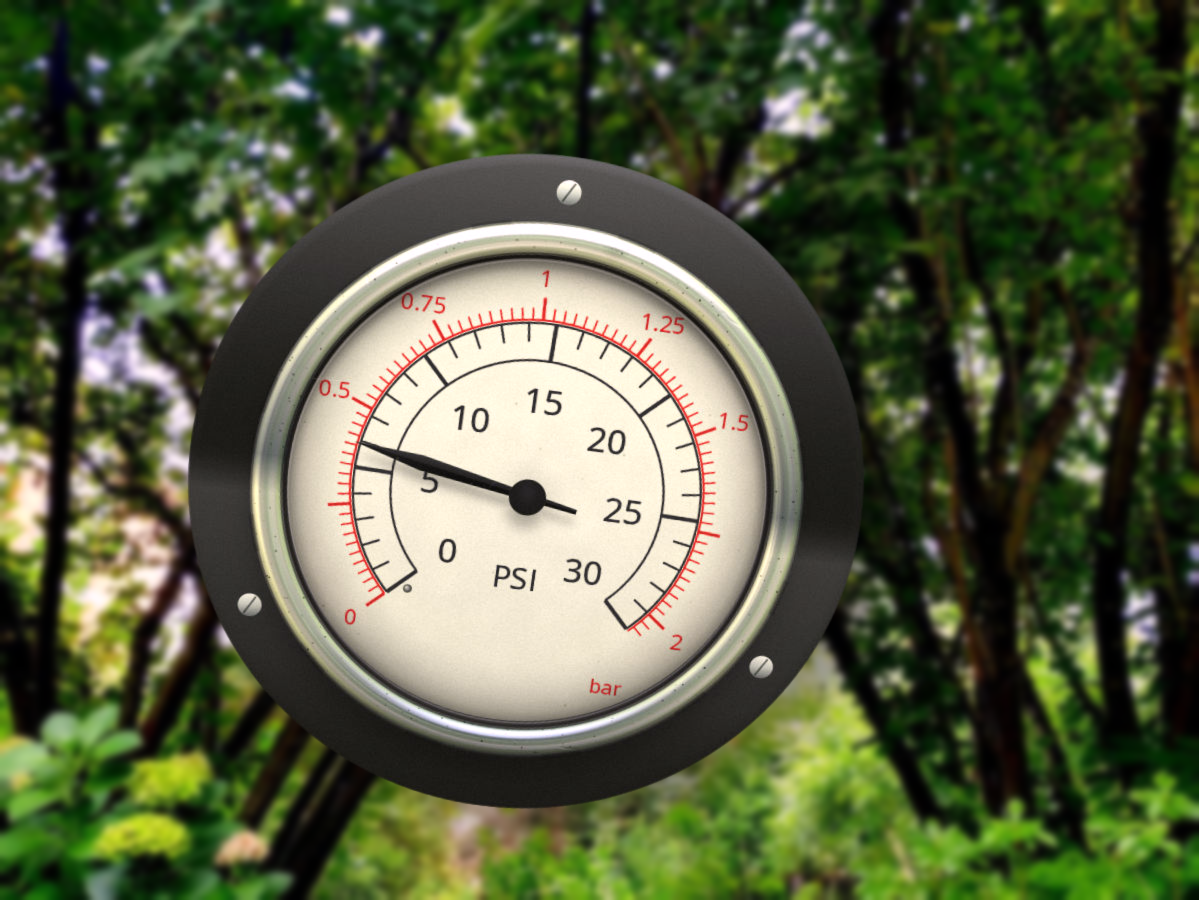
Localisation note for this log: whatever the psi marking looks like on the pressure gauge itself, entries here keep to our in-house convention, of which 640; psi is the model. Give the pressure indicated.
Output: 6; psi
